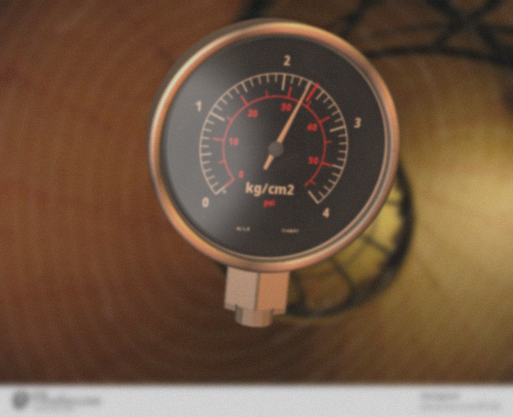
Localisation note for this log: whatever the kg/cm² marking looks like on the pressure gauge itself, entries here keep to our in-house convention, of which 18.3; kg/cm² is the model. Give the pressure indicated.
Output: 2.3; kg/cm²
